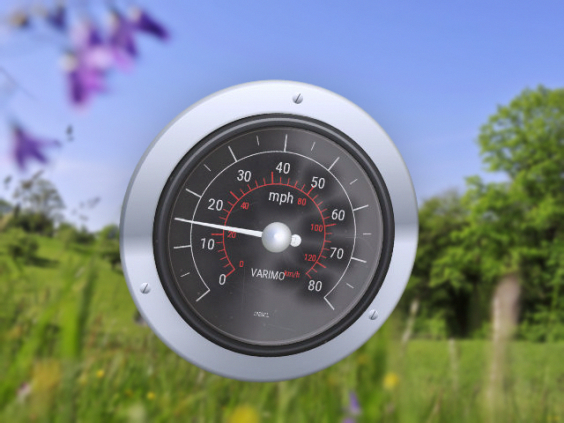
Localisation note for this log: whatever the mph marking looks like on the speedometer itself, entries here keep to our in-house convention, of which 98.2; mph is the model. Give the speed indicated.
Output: 15; mph
